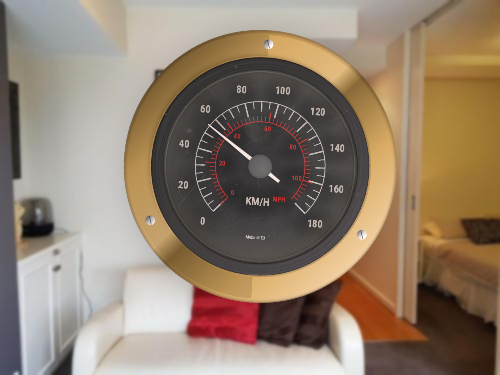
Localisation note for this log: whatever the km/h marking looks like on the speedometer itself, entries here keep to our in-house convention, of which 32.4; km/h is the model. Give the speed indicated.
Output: 55; km/h
